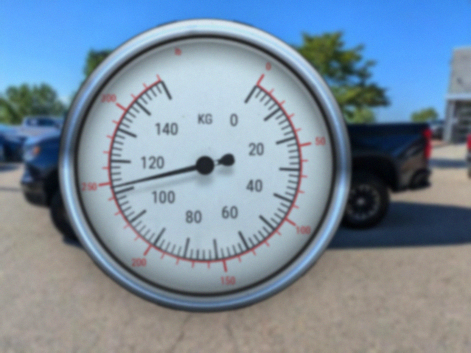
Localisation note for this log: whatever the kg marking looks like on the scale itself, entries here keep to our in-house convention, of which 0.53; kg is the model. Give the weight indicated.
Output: 112; kg
